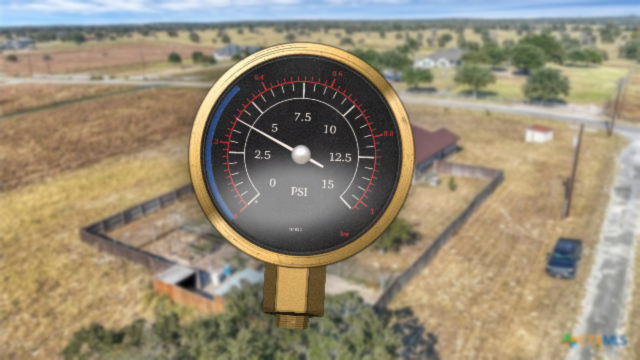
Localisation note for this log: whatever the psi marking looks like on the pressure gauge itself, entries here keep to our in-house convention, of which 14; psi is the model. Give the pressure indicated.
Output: 4; psi
